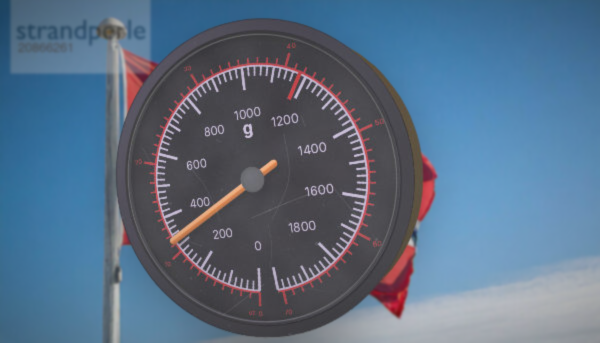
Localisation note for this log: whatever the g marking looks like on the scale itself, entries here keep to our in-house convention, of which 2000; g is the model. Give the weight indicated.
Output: 320; g
